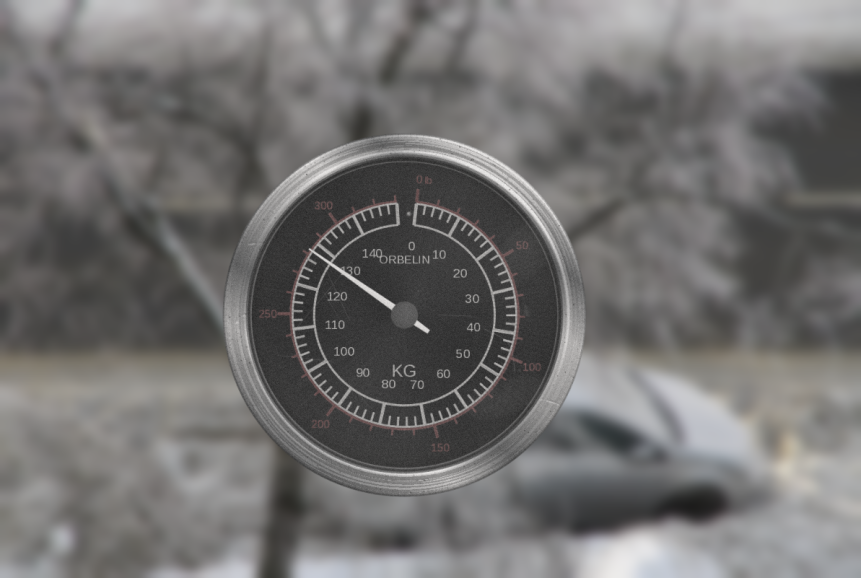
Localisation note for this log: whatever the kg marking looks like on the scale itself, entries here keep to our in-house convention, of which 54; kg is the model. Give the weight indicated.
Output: 128; kg
